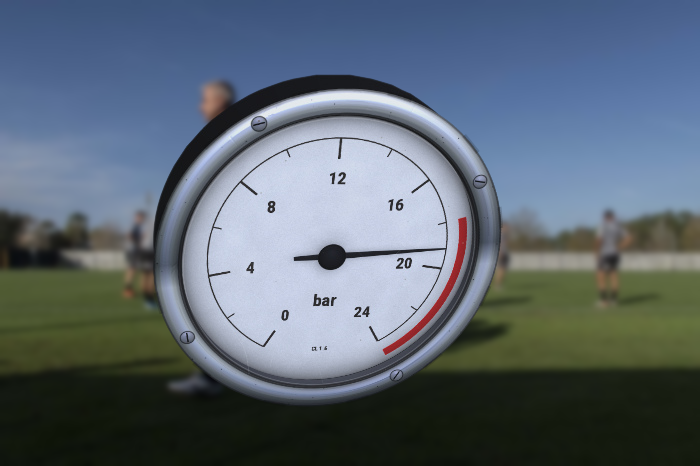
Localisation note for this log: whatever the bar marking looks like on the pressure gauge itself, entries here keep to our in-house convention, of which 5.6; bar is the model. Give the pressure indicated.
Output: 19; bar
